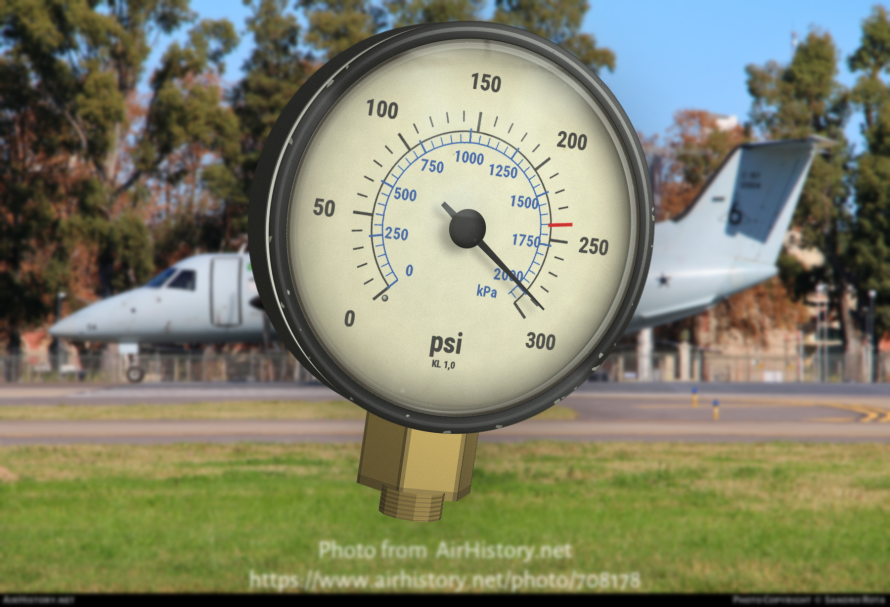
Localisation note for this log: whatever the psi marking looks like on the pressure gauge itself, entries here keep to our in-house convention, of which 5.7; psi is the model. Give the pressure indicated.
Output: 290; psi
